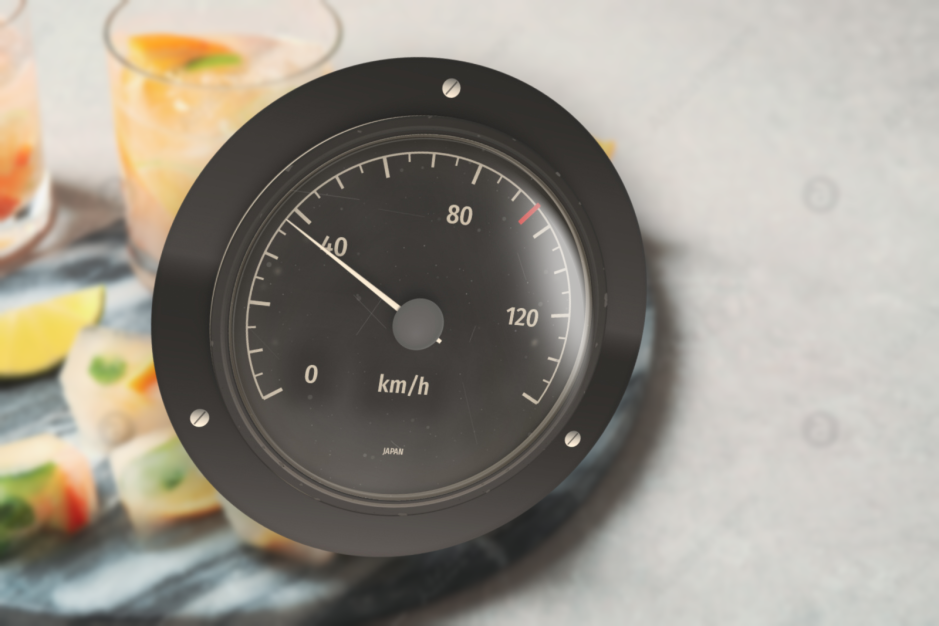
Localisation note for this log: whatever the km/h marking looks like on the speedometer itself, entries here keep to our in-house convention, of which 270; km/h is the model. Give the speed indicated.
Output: 37.5; km/h
